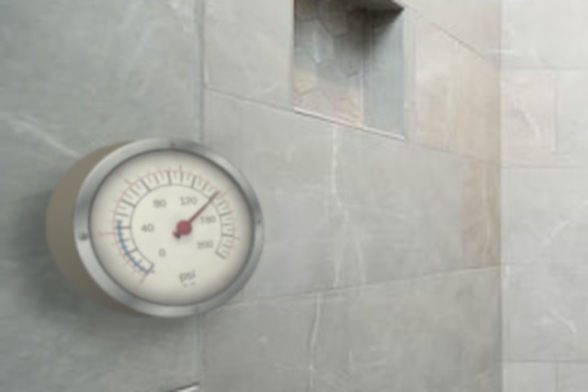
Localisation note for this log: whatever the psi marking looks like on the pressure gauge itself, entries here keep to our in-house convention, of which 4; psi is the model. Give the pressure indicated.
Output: 140; psi
